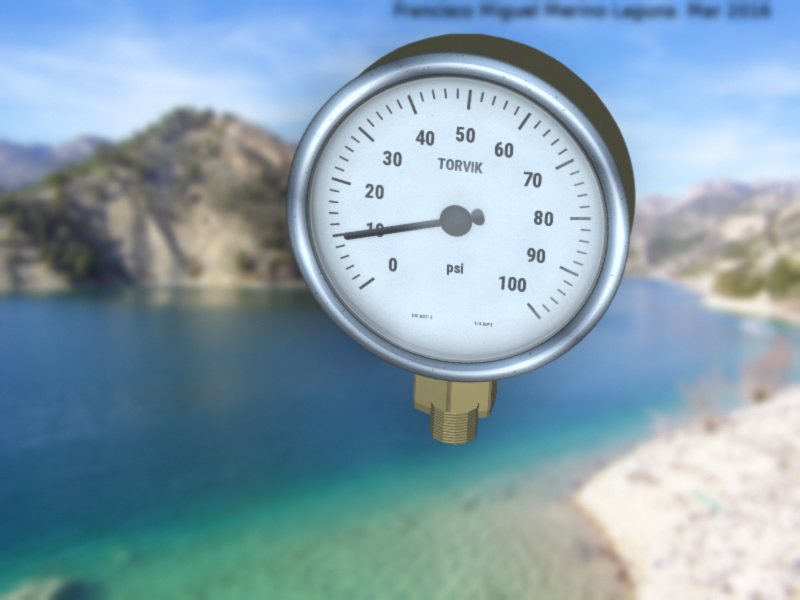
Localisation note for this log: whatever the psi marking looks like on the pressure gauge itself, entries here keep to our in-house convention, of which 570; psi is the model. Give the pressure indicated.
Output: 10; psi
